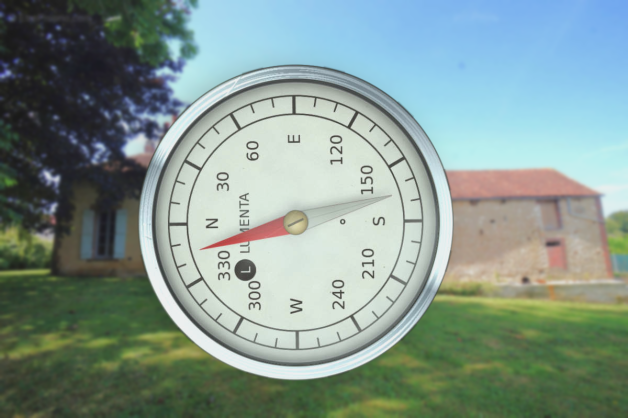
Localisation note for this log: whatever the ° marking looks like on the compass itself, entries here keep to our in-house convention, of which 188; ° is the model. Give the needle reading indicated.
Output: 345; °
